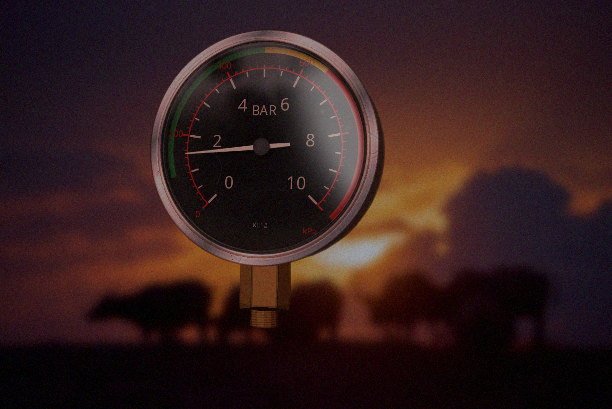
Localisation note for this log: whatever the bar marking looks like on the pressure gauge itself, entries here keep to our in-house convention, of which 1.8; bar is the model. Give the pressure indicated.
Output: 1.5; bar
